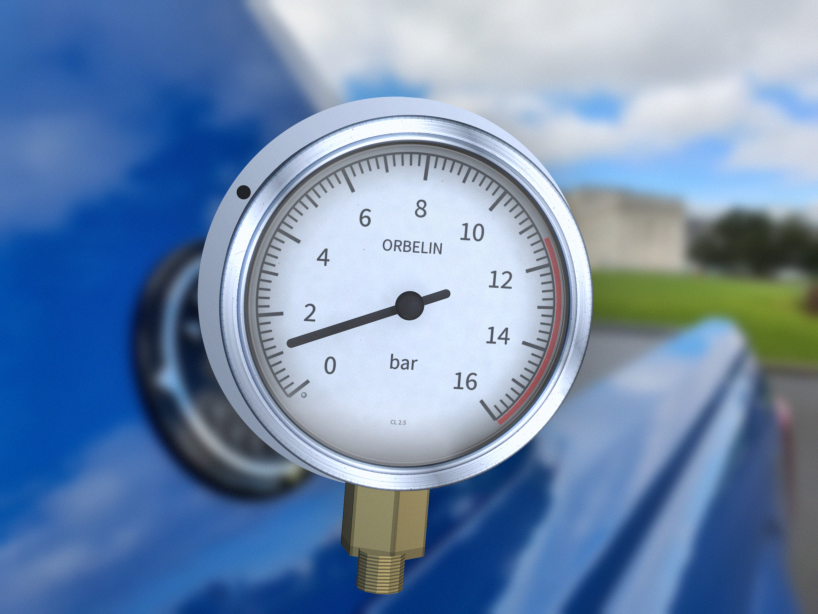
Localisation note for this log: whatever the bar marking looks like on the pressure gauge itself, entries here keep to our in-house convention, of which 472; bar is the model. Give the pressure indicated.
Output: 1.2; bar
